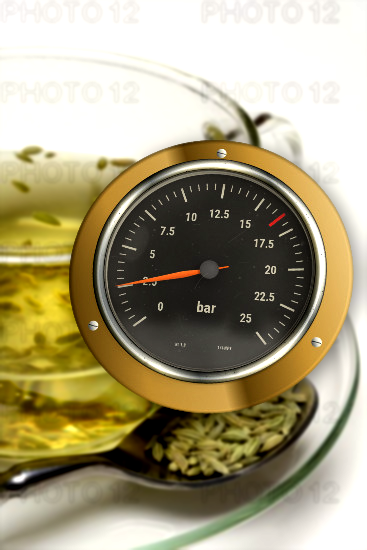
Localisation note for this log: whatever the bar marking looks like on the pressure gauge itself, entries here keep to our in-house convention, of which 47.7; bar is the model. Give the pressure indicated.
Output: 2.5; bar
